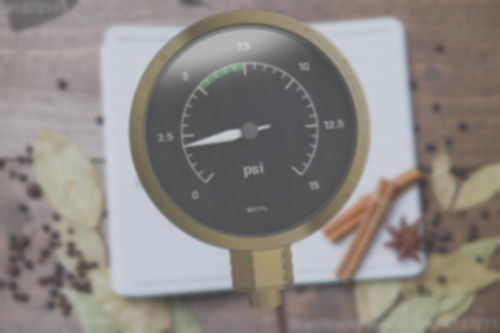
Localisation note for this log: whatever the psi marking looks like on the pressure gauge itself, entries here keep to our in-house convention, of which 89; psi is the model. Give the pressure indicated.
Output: 2; psi
